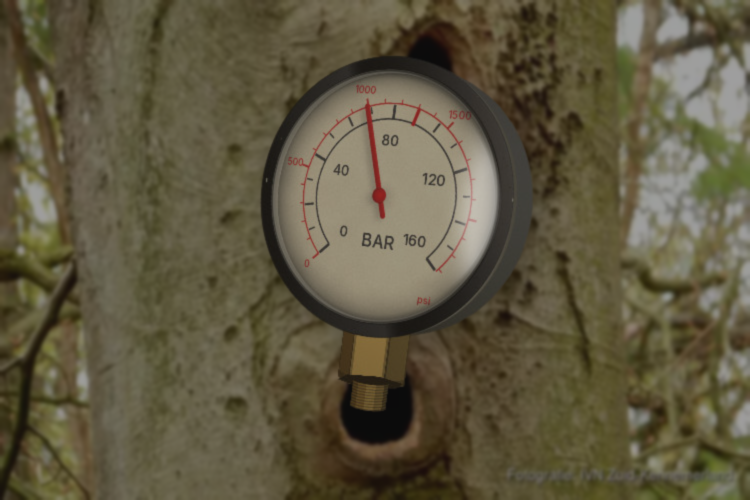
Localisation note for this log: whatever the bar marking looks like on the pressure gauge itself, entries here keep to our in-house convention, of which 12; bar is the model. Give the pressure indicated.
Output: 70; bar
